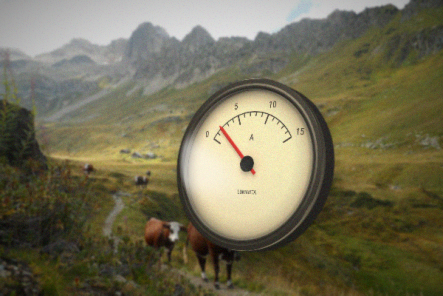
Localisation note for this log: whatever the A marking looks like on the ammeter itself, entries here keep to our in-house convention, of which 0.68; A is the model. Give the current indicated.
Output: 2; A
